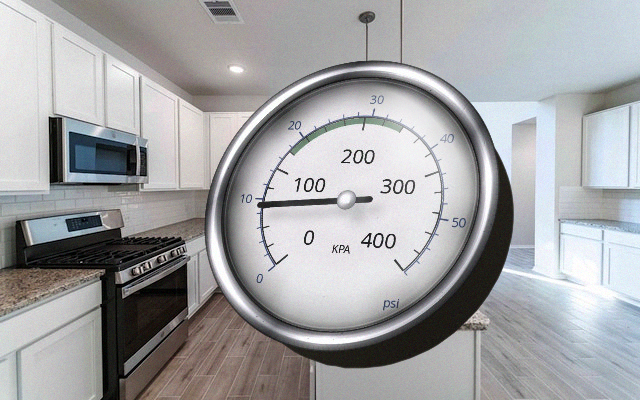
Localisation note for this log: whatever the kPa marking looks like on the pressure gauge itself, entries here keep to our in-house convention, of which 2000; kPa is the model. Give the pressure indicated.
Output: 60; kPa
